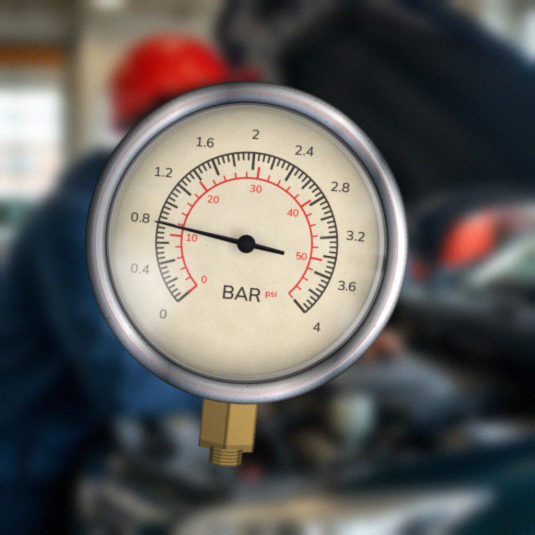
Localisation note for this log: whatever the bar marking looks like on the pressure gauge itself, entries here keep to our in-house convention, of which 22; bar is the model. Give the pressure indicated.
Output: 0.8; bar
